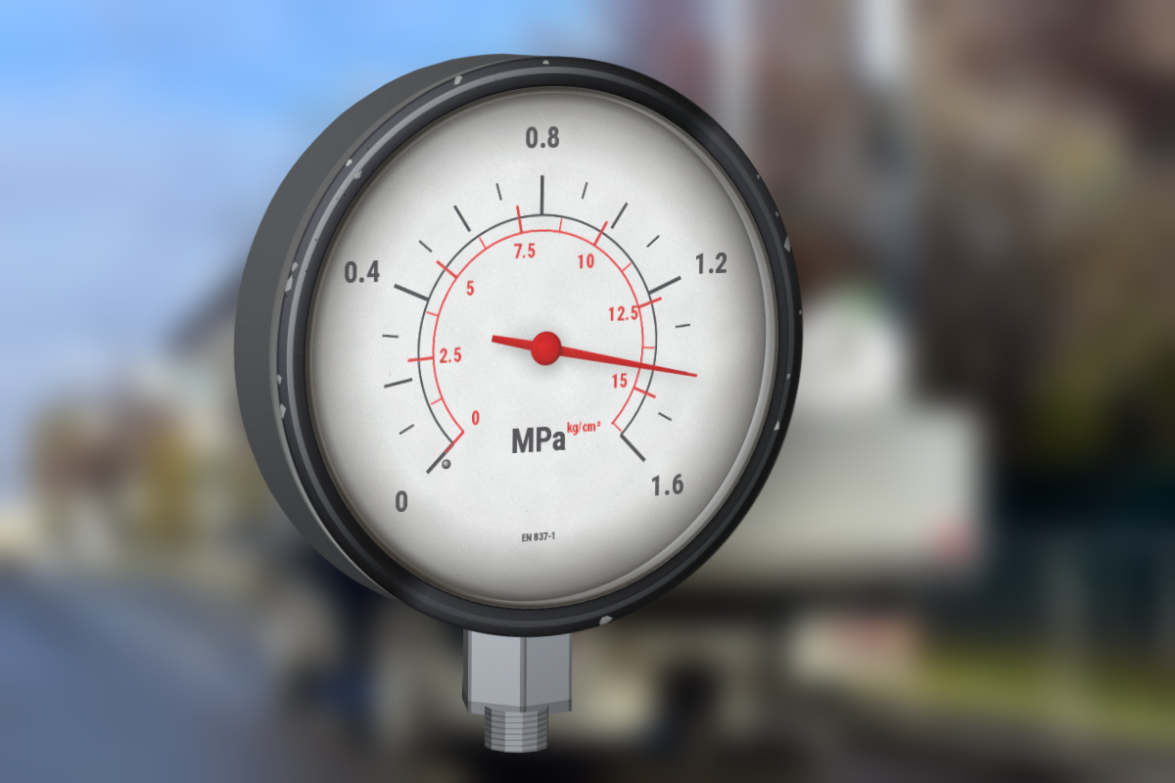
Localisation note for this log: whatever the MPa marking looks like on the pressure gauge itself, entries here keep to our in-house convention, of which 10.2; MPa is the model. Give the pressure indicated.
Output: 1.4; MPa
